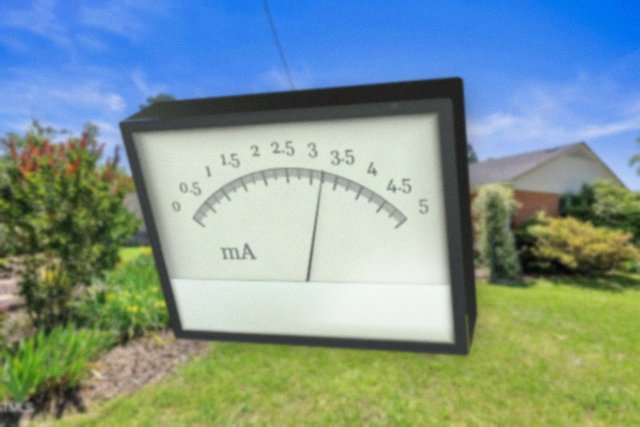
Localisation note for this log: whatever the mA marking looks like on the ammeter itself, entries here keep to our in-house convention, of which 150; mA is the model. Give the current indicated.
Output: 3.25; mA
